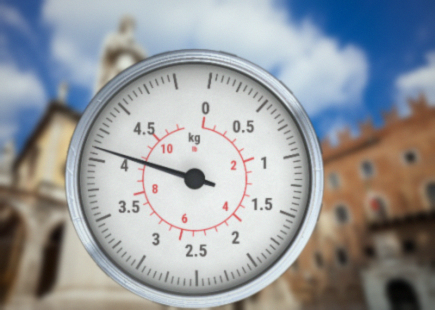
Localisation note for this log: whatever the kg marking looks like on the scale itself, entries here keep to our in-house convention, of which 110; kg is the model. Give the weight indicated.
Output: 4.1; kg
